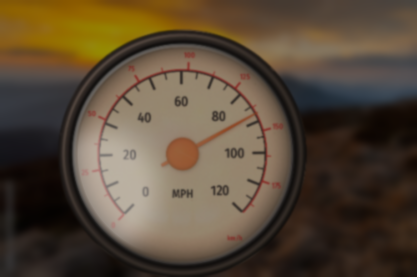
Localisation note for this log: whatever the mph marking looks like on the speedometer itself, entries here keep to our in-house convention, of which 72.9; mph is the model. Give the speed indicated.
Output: 87.5; mph
